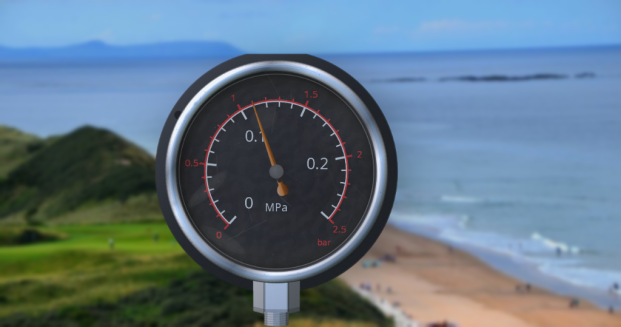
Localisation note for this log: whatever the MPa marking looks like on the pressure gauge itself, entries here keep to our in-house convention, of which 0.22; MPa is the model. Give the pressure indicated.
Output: 0.11; MPa
